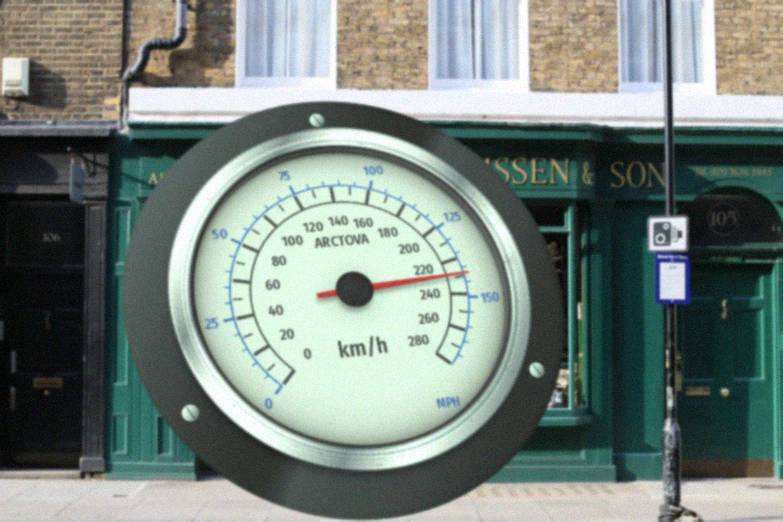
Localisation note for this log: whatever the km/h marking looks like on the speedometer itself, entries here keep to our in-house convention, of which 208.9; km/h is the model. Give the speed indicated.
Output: 230; km/h
